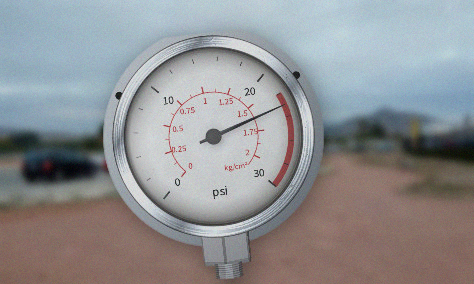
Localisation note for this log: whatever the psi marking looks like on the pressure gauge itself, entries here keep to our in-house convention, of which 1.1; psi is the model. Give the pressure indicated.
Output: 23; psi
